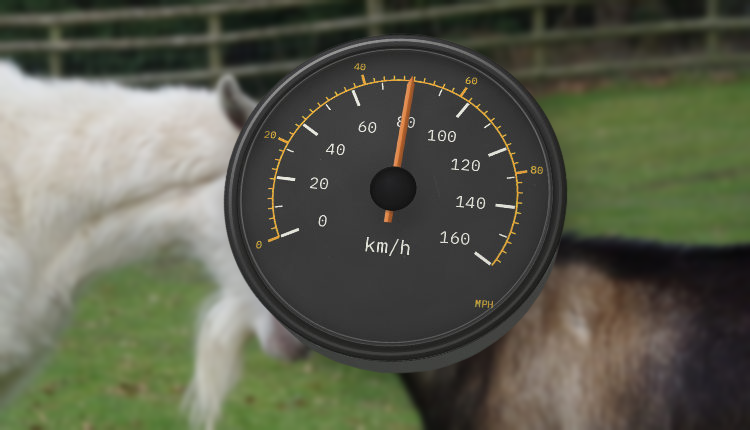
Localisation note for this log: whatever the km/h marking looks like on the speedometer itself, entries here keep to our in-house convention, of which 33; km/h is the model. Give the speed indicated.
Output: 80; km/h
